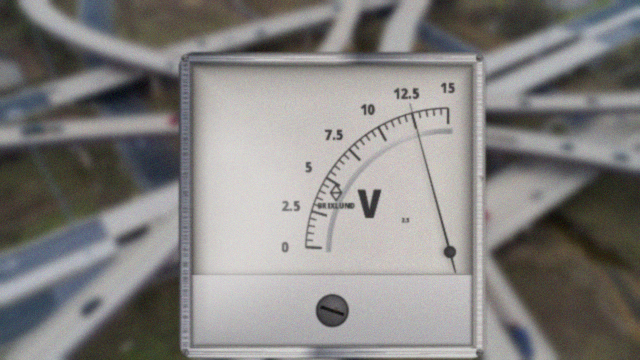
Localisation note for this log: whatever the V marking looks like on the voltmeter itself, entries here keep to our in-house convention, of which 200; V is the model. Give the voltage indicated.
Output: 12.5; V
